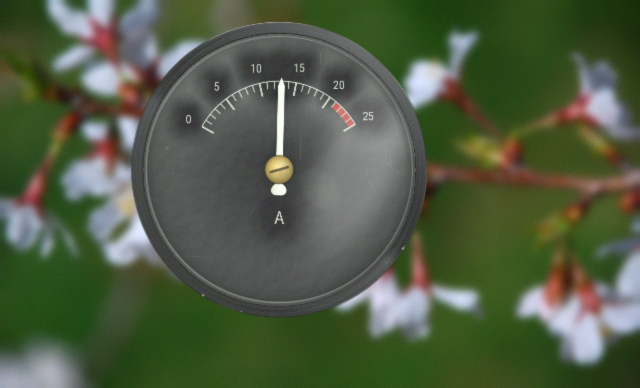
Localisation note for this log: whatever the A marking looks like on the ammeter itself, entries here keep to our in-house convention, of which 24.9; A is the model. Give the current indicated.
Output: 13; A
